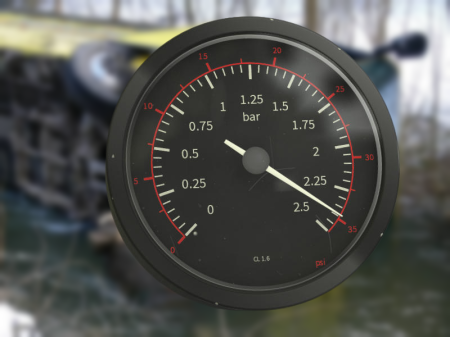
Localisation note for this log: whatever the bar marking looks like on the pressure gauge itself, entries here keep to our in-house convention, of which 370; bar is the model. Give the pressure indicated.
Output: 2.4; bar
